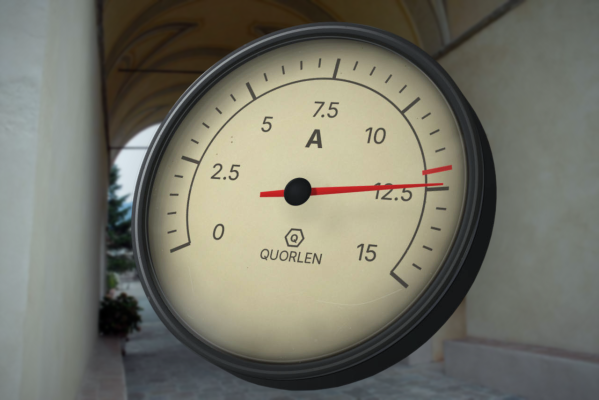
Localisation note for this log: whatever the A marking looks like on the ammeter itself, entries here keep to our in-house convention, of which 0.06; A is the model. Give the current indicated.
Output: 12.5; A
